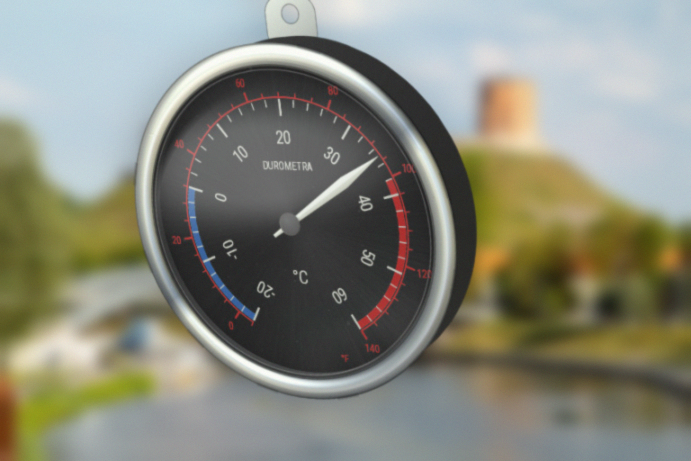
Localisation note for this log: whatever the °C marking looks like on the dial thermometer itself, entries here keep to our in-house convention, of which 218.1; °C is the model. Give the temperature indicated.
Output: 35; °C
